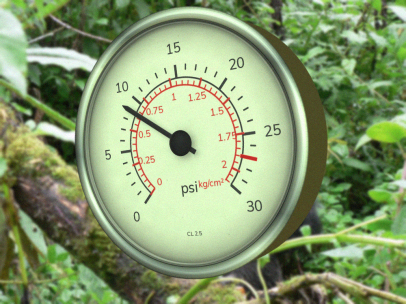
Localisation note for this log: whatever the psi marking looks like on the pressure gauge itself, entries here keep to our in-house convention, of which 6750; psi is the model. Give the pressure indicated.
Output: 9; psi
